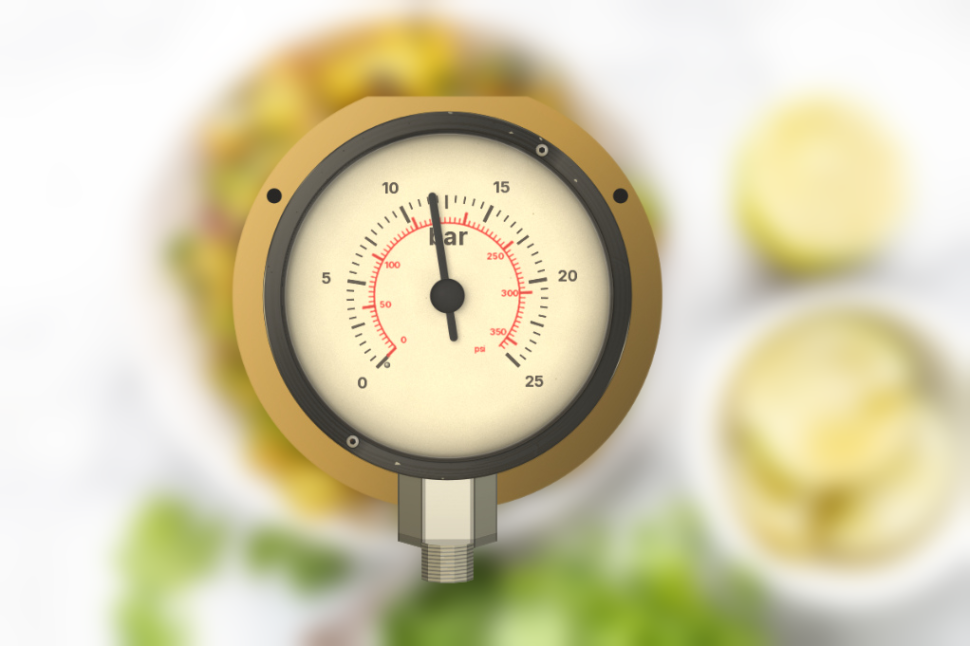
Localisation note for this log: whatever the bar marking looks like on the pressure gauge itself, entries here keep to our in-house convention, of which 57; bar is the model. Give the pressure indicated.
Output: 11.75; bar
